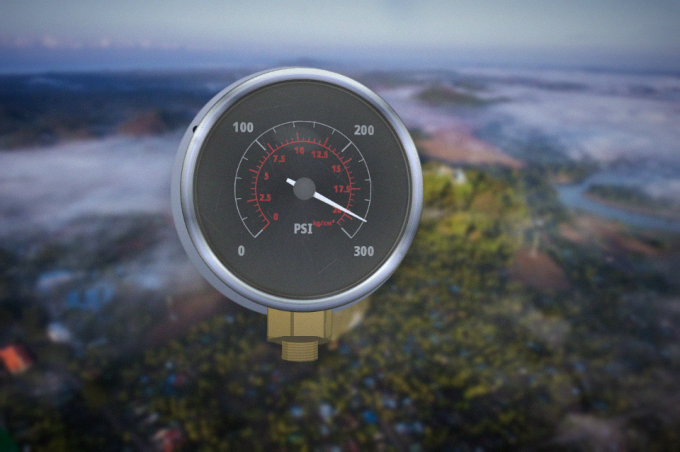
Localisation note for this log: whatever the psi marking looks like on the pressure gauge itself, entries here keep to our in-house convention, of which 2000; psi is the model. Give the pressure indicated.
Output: 280; psi
